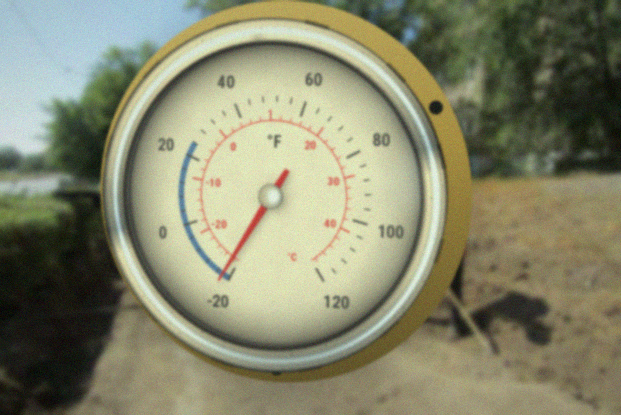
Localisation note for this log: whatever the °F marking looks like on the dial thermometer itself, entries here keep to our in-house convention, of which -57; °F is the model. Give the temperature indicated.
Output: -18; °F
